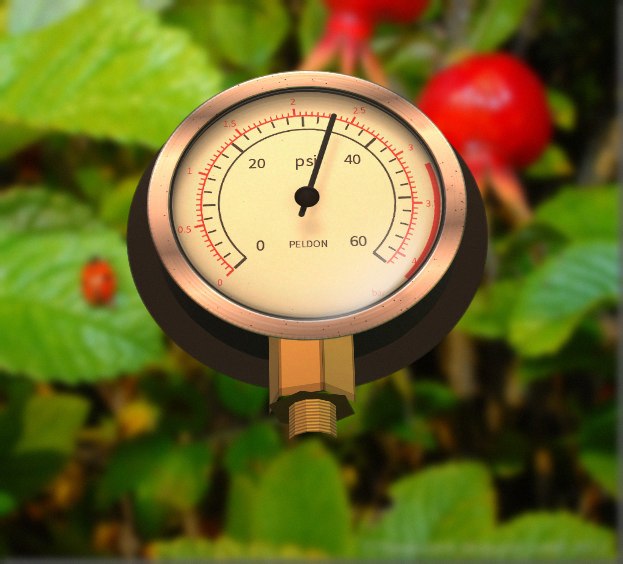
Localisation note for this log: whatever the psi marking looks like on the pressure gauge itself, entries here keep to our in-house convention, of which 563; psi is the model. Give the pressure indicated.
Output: 34; psi
